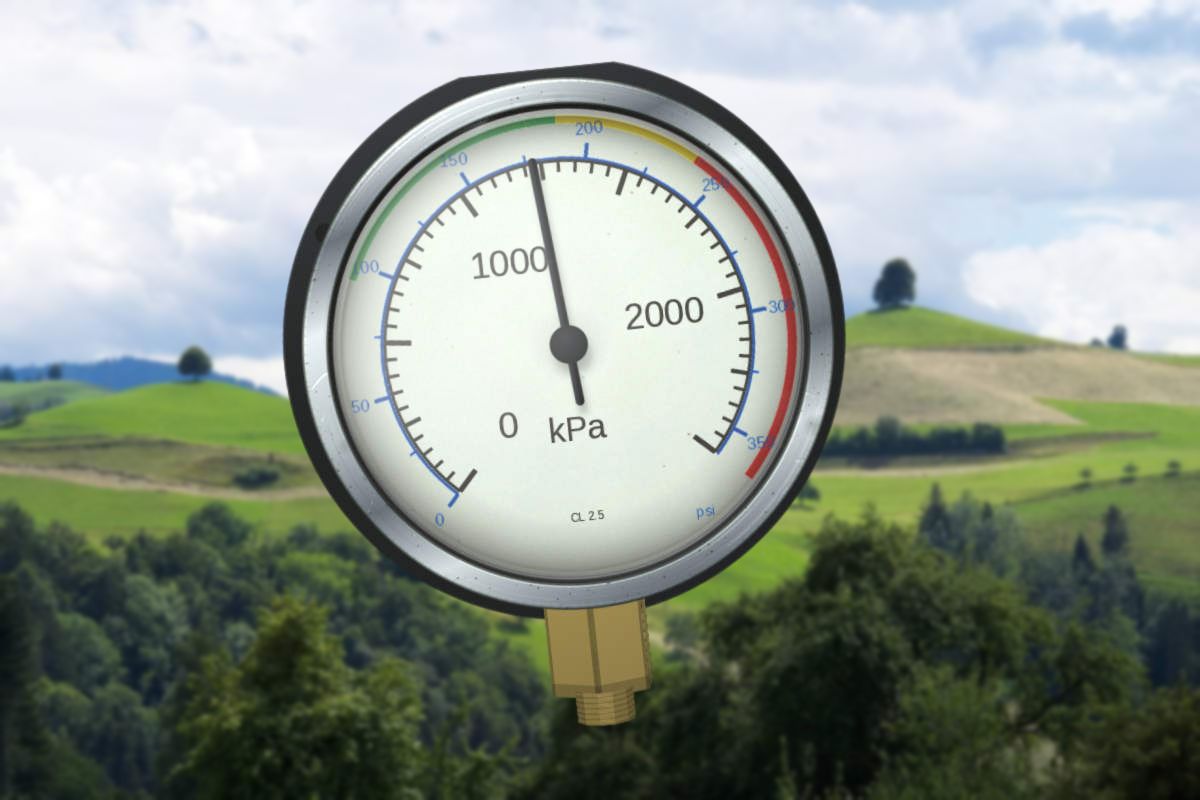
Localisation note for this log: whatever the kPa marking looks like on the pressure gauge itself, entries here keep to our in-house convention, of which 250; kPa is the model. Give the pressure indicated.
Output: 1225; kPa
